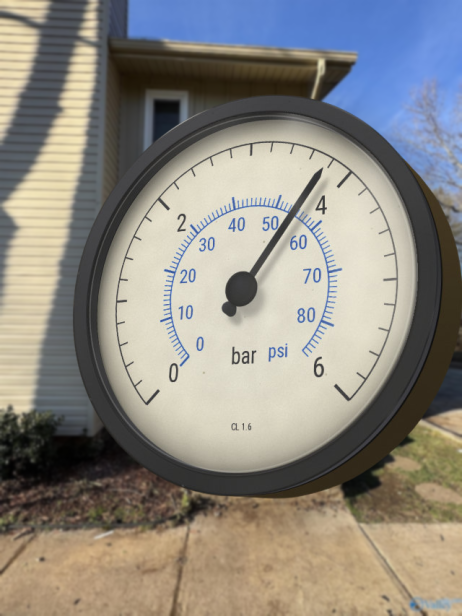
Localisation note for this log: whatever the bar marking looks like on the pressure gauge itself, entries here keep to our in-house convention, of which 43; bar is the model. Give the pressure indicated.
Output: 3.8; bar
